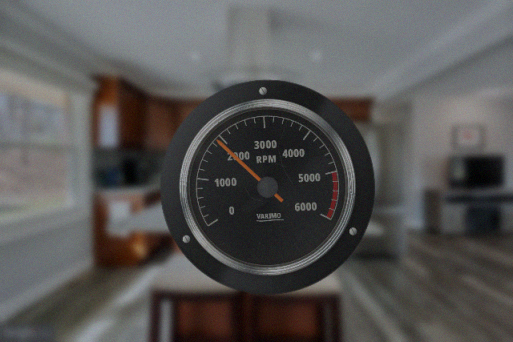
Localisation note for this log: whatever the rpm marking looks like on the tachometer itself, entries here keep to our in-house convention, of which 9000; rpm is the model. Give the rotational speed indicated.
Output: 1900; rpm
